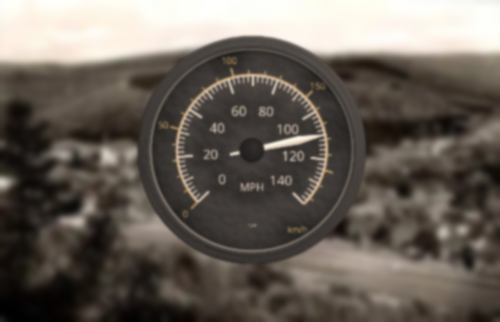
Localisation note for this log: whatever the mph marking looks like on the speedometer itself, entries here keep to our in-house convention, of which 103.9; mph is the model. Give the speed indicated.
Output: 110; mph
